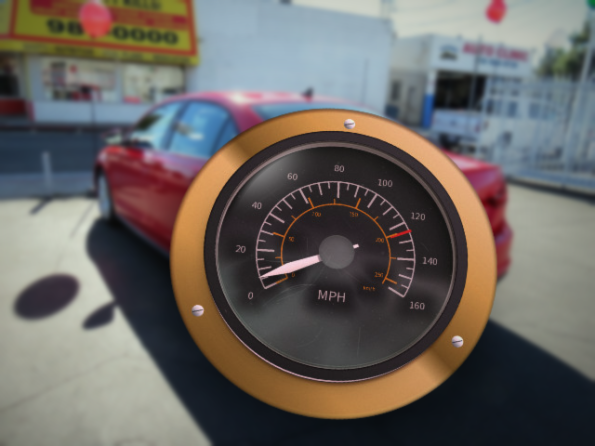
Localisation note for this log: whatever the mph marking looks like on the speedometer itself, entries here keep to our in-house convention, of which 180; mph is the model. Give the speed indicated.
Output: 5; mph
